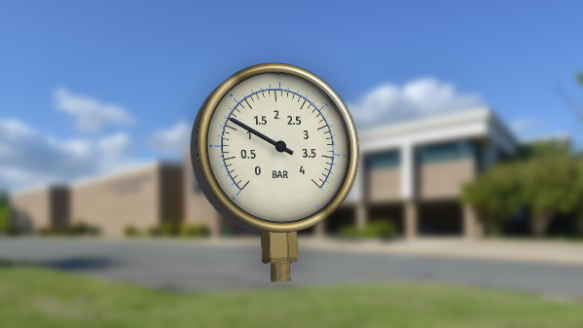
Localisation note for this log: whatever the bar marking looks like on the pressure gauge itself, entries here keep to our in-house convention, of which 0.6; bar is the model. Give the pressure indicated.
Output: 1.1; bar
